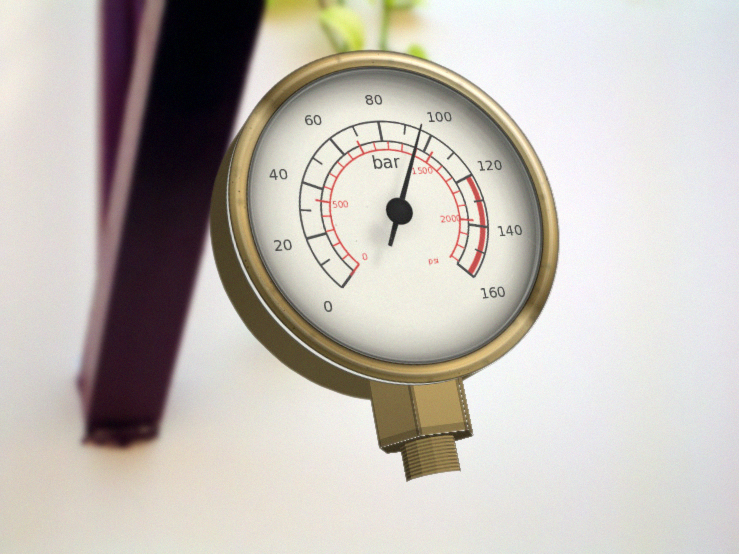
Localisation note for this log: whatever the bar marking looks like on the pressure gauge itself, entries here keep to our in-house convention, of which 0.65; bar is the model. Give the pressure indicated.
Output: 95; bar
